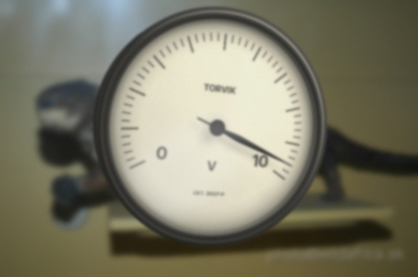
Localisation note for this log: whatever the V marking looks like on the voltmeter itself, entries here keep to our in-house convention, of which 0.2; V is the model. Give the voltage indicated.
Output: 9.6; V
